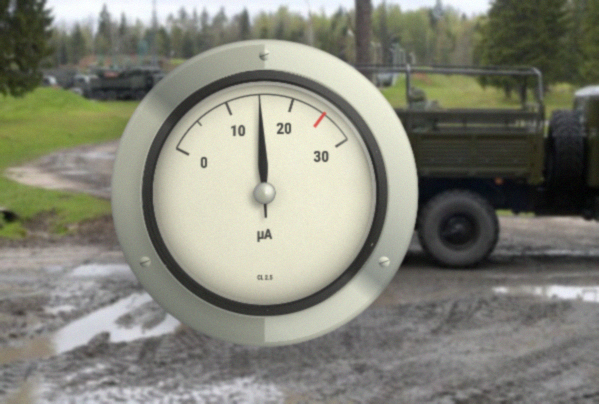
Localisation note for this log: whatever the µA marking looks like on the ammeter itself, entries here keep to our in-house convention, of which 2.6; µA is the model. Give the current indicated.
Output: 15; µA
